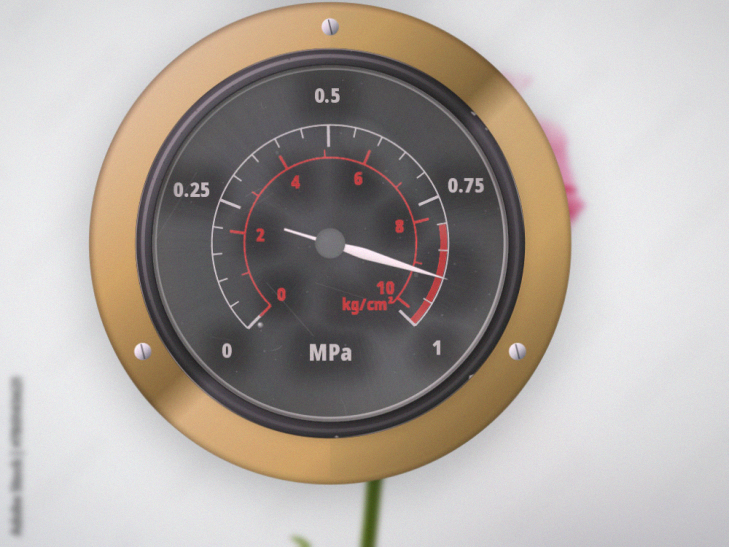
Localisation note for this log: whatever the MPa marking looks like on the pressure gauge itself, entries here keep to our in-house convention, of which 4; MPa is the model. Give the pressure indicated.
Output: 0.9; MPa
